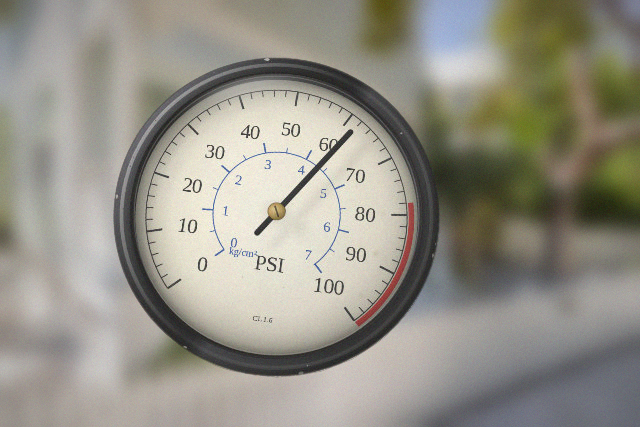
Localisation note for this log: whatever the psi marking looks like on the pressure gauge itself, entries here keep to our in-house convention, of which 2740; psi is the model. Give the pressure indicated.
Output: 62; psi
